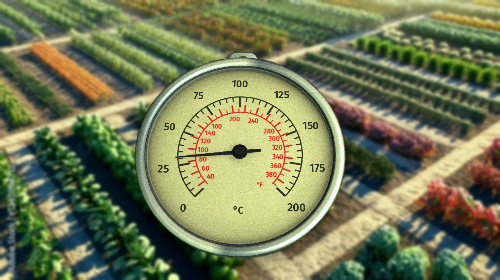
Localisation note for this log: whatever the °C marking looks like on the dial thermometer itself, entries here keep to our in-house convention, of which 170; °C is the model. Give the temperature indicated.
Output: 30; °C
